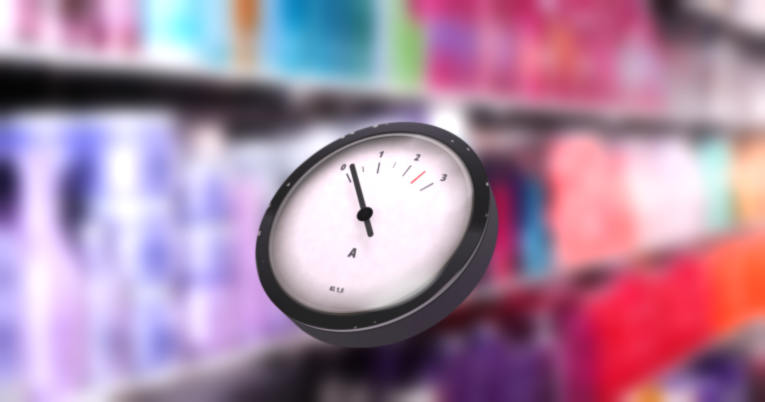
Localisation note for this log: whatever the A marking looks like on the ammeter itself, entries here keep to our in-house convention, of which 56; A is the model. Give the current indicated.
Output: 0.25; A
